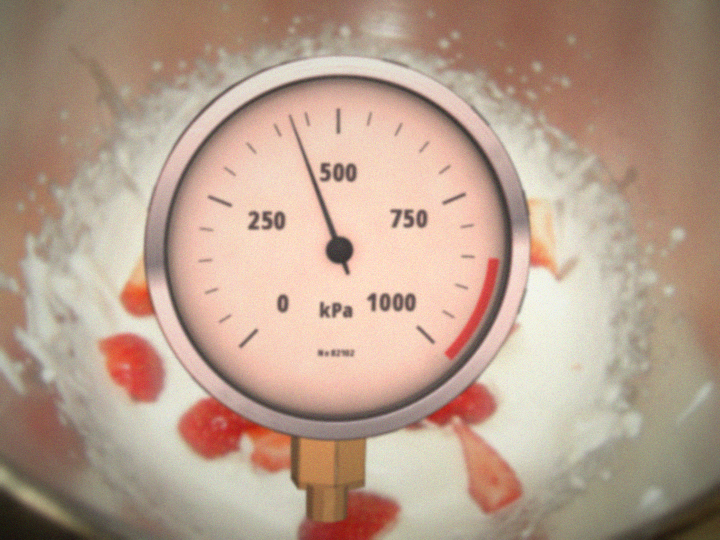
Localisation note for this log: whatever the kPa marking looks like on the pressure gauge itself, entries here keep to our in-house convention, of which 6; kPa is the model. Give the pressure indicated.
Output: 425; kPa
